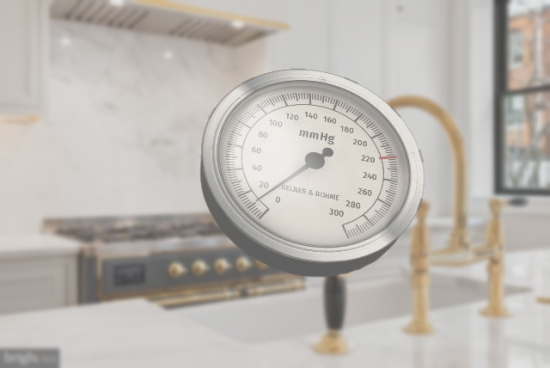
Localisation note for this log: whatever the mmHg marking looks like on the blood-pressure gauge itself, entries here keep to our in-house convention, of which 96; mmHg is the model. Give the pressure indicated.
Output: 10; mmHg
